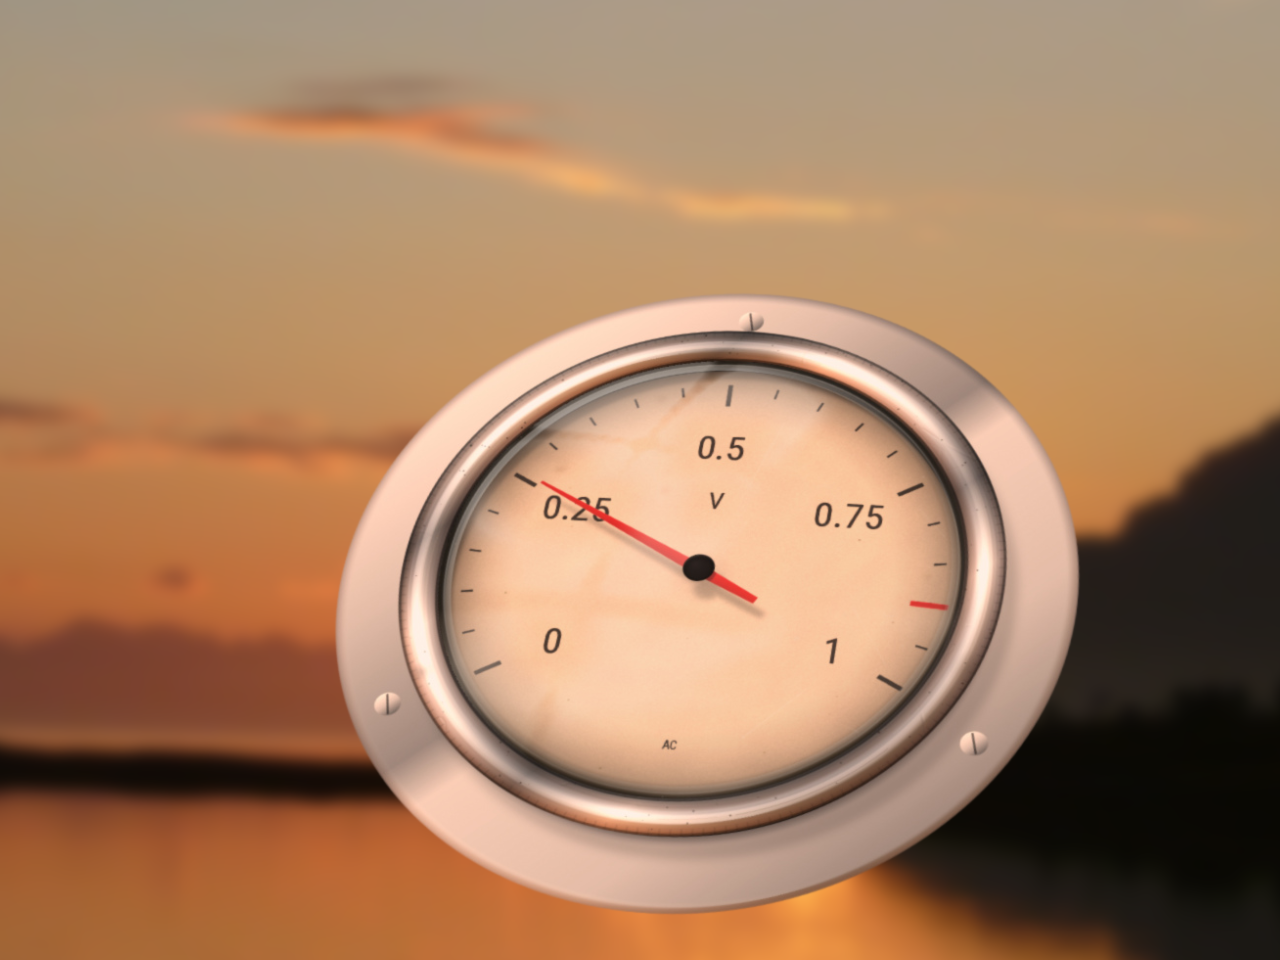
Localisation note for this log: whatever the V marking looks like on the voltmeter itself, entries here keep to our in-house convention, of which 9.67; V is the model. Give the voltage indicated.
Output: 0.25; V
